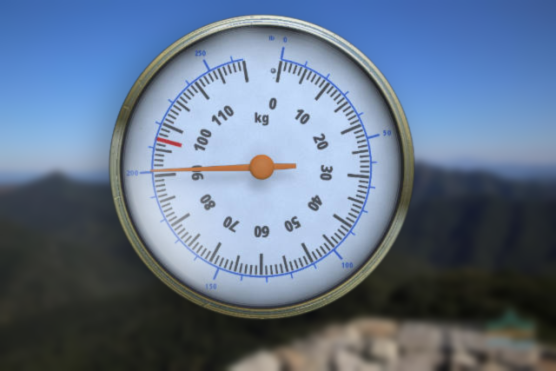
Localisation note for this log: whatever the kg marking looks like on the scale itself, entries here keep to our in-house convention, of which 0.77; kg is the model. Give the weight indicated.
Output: 91; kg
